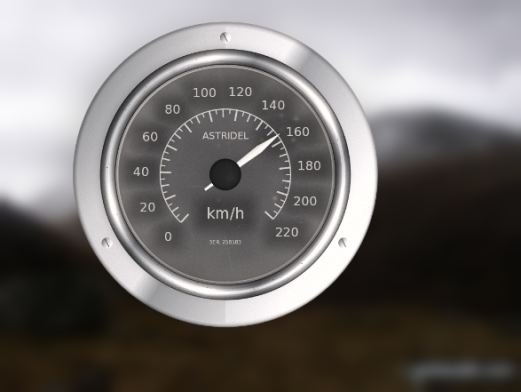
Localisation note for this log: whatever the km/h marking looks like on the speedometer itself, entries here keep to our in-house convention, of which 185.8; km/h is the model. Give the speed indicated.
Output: 155; km/h
